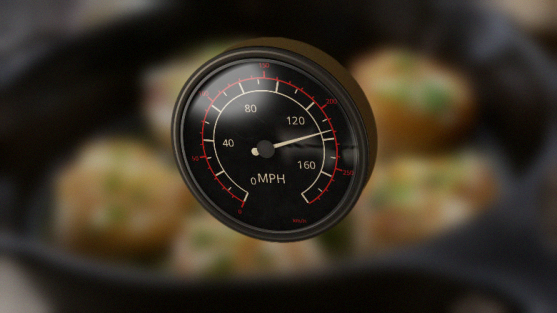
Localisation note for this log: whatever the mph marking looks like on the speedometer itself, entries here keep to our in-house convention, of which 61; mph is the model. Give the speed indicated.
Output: 135; mph
